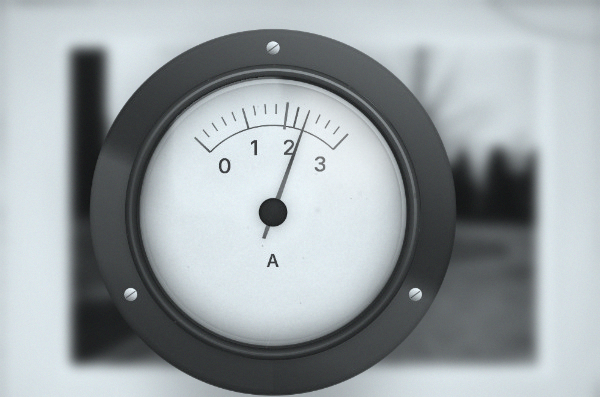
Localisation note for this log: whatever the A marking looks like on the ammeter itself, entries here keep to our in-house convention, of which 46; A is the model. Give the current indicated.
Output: 2.2; A
